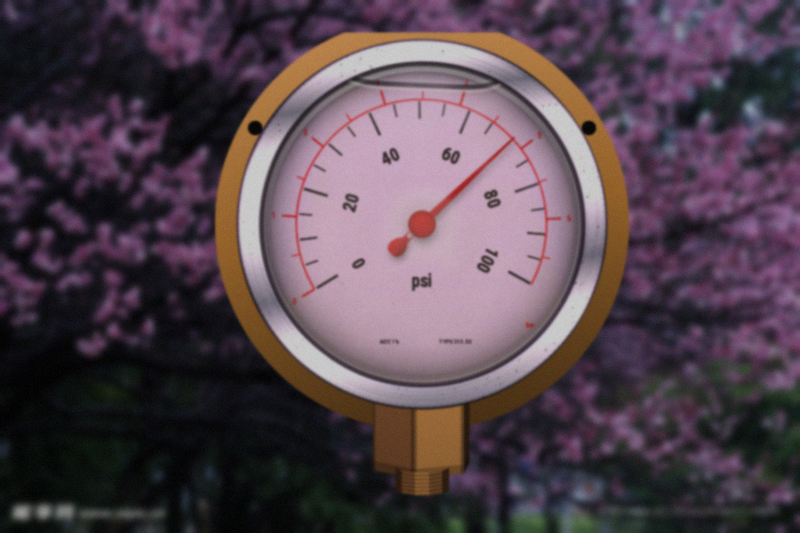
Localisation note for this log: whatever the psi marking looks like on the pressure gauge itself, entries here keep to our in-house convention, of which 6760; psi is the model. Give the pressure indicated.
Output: 70; psi
